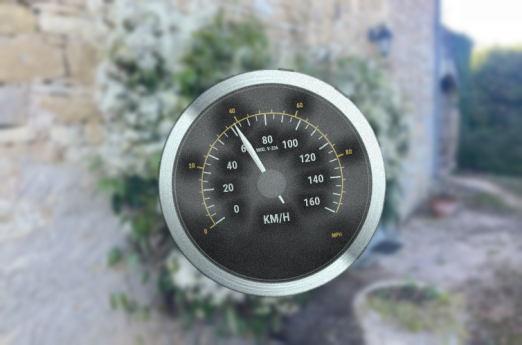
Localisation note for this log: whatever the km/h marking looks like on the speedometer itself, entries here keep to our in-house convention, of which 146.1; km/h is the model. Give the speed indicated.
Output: 62.5; km/h
